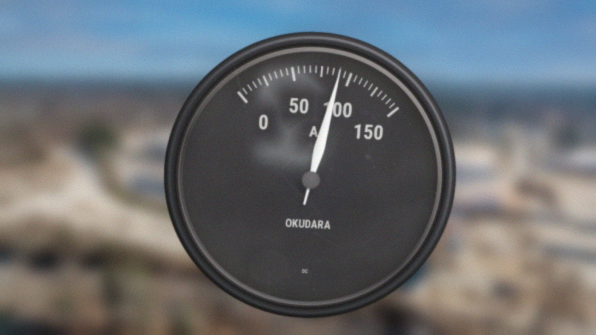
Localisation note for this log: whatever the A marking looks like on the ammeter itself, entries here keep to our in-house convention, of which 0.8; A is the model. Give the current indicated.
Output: 90; A
